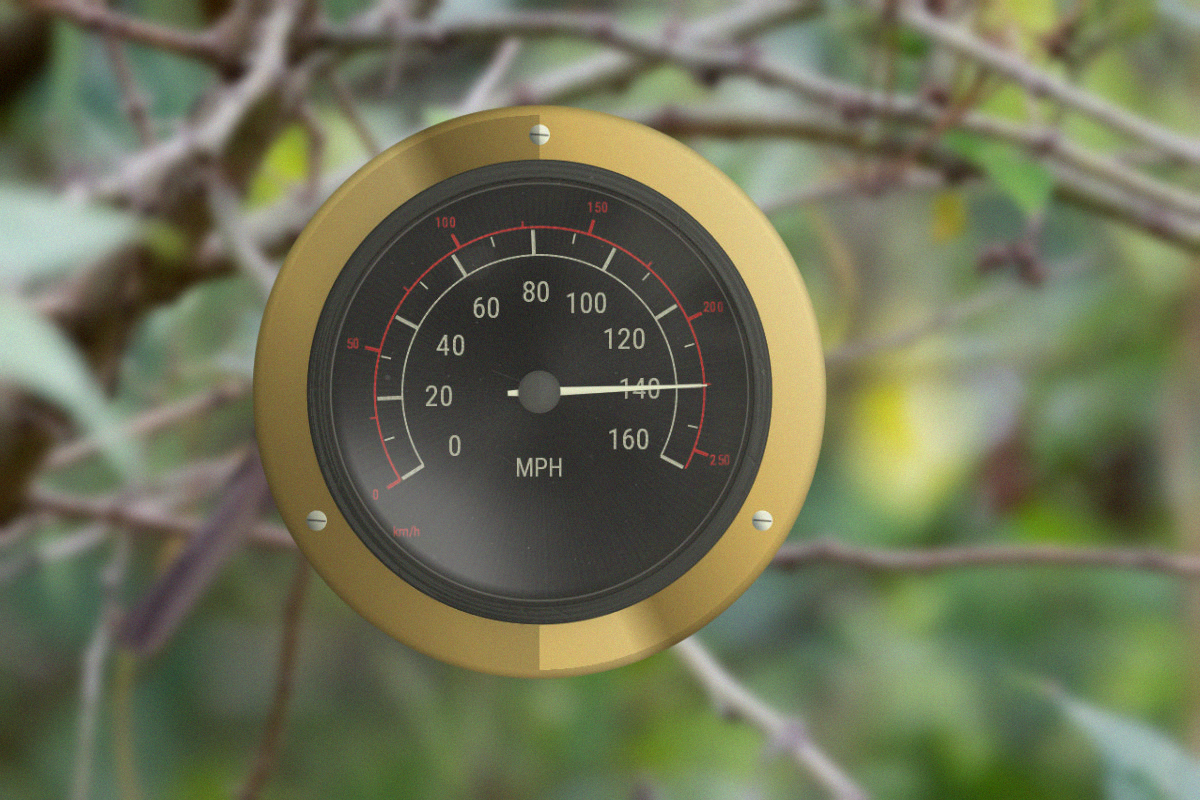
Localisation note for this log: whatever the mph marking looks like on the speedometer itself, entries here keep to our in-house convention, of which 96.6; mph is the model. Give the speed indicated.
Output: 140; mph
